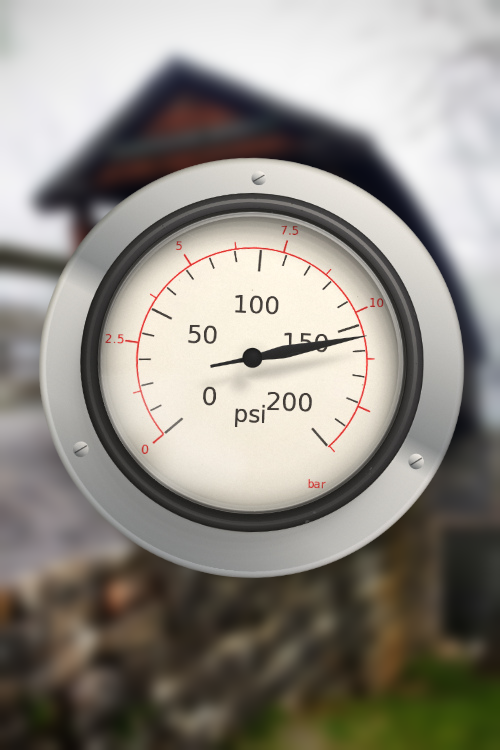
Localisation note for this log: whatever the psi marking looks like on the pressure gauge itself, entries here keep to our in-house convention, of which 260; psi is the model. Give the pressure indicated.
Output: 155; psi
